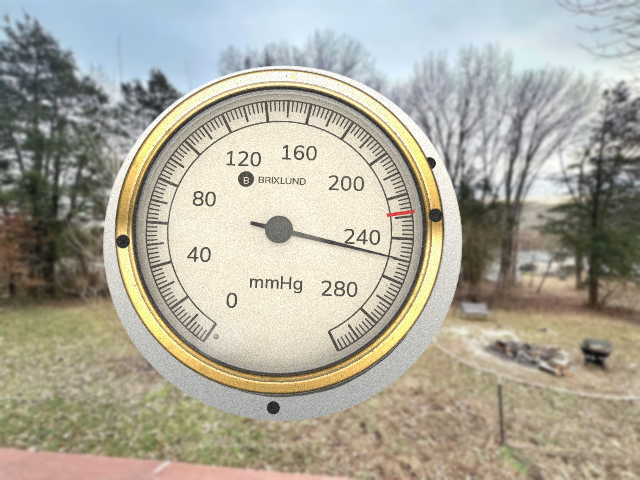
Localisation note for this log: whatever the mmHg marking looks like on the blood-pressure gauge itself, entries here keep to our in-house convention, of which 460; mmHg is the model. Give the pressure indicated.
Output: 250; mmHg
